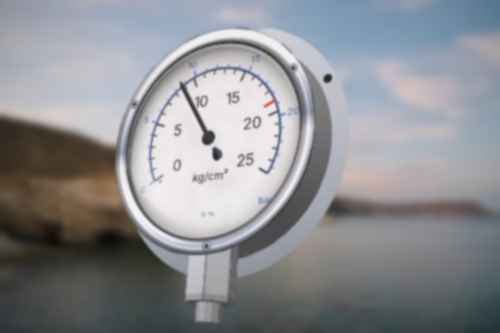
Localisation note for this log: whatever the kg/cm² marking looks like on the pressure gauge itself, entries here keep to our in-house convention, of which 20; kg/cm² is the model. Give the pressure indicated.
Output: 9; kg/cm²
